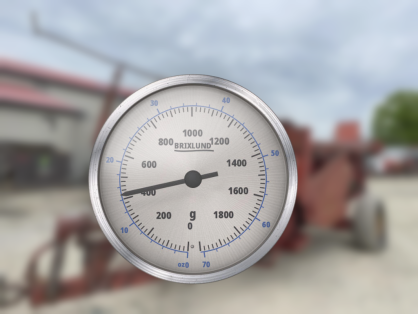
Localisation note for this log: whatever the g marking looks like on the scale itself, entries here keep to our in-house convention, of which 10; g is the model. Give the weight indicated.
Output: 420; g
